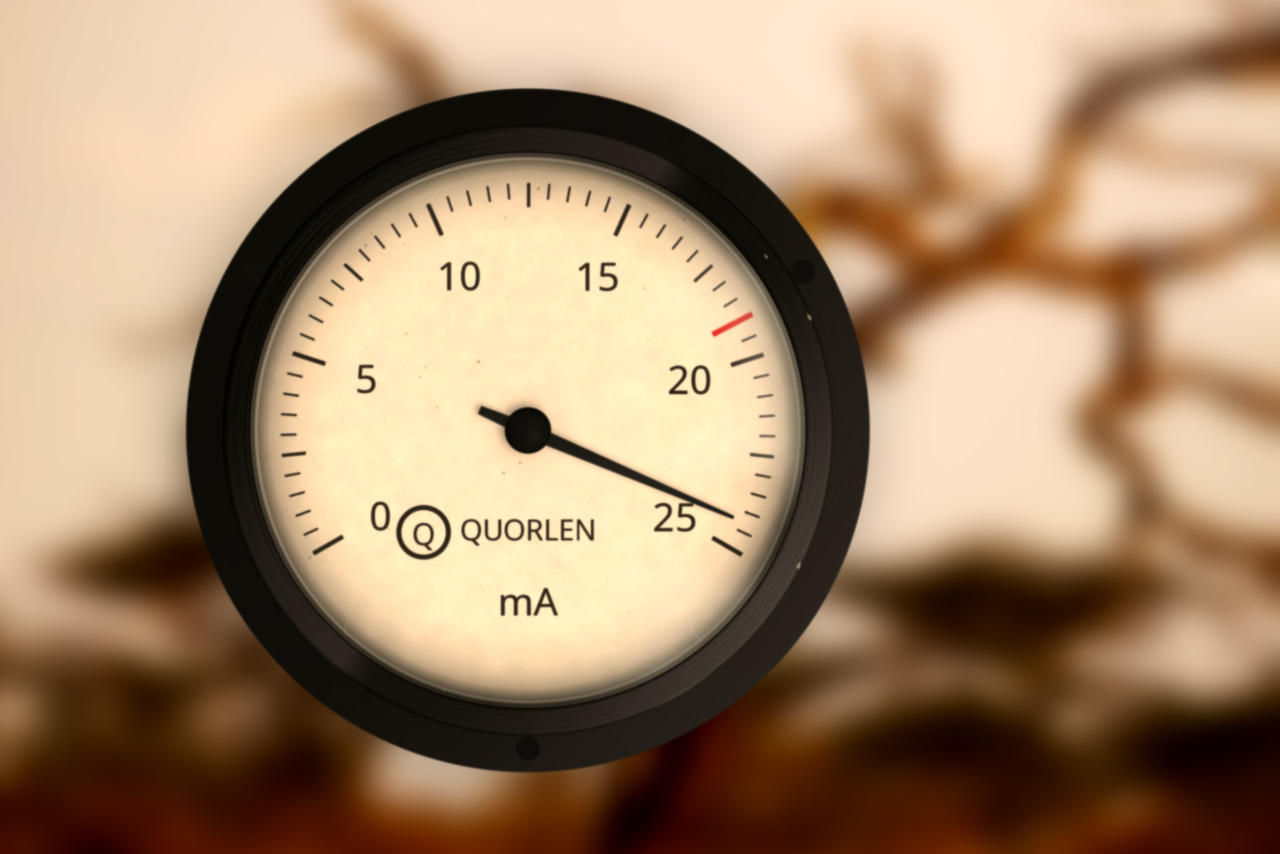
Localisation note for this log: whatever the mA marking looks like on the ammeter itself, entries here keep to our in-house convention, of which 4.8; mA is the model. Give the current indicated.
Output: 24.25; mA
